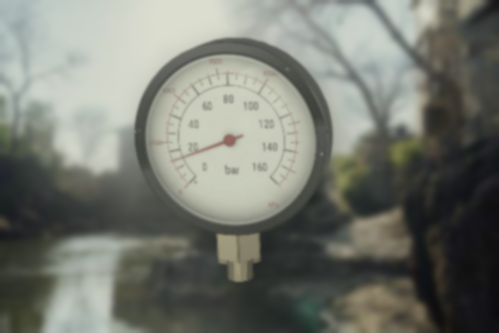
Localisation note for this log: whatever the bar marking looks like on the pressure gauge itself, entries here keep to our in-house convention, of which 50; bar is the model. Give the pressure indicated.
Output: 15; bar
